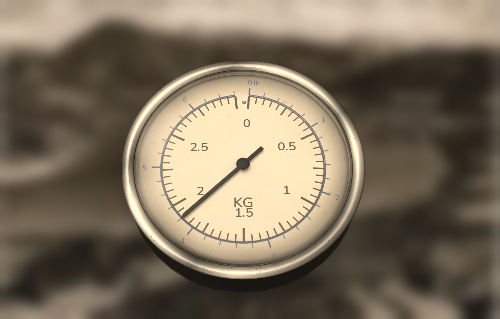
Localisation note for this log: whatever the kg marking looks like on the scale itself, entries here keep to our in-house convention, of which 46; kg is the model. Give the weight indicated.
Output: 1.9; kg
